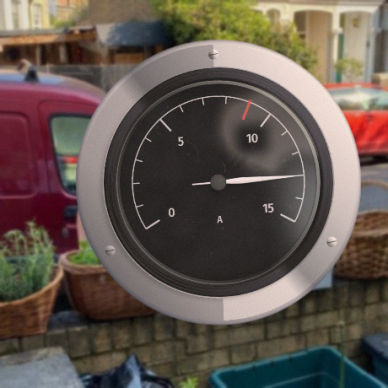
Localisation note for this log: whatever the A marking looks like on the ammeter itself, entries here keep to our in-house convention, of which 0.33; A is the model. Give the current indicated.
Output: 13; A
